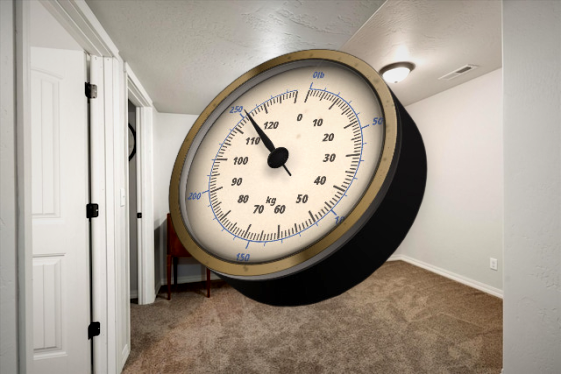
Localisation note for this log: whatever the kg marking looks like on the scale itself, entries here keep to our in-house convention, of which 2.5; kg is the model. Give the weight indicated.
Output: 115; kg
